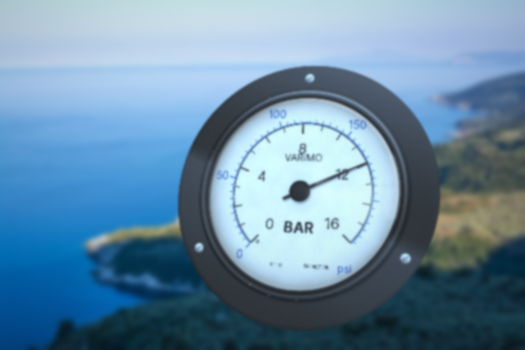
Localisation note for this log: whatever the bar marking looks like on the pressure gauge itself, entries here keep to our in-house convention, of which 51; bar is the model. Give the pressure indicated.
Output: 12; bar
